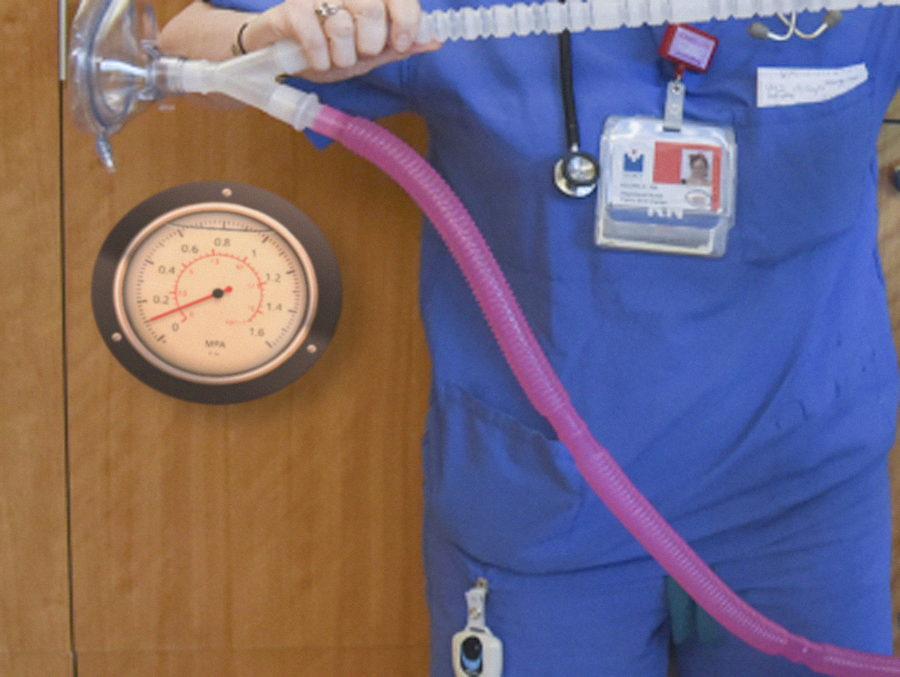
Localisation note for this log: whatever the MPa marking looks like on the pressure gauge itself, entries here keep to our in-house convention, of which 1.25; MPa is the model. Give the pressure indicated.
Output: 0.1; MPa
